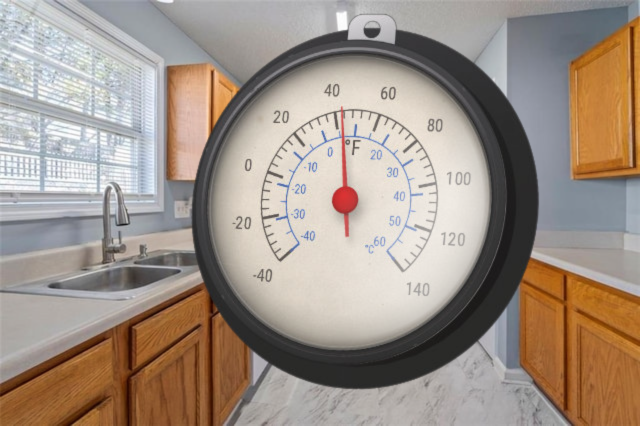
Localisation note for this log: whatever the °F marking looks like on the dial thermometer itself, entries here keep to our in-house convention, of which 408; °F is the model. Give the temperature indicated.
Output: 44; °F
